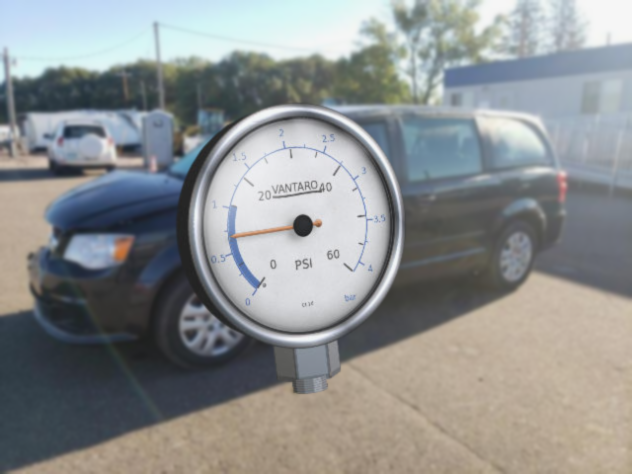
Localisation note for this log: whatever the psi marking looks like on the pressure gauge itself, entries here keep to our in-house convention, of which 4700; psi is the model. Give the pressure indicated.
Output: 10; psi
